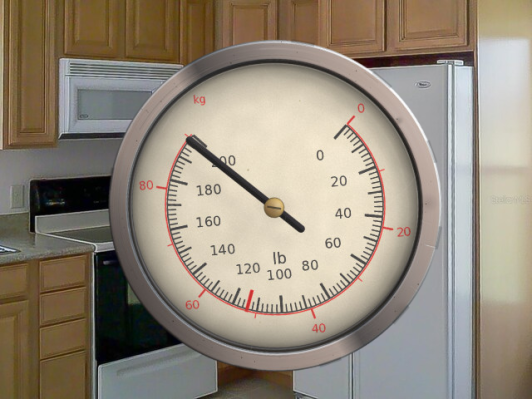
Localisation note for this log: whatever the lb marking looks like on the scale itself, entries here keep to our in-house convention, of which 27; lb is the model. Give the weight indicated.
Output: 198; lb
